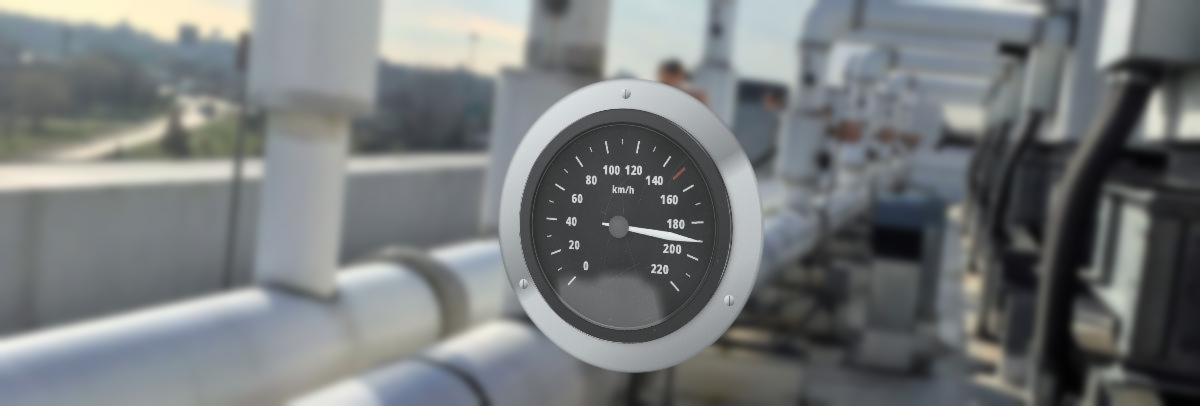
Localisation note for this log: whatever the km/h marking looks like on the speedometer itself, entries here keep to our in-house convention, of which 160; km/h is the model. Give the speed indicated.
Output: 190; km/h
